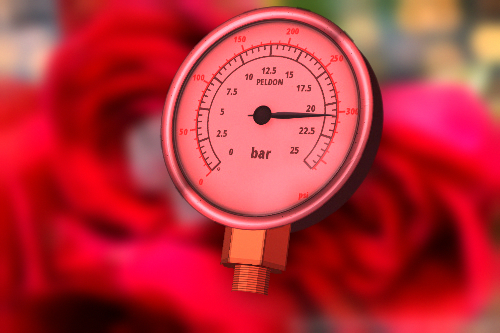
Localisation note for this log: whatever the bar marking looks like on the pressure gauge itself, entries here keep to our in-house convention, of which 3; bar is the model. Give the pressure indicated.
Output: 21; bar
